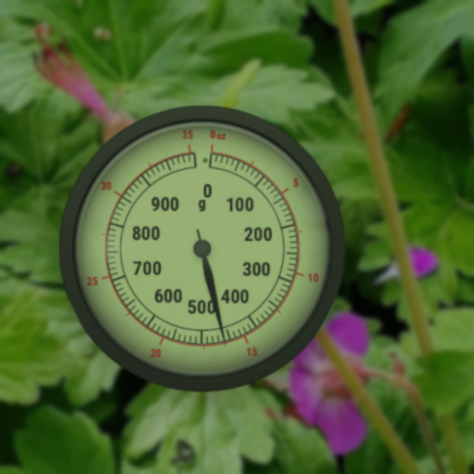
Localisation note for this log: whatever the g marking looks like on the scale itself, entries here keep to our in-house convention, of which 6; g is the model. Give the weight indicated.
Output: 460; g
